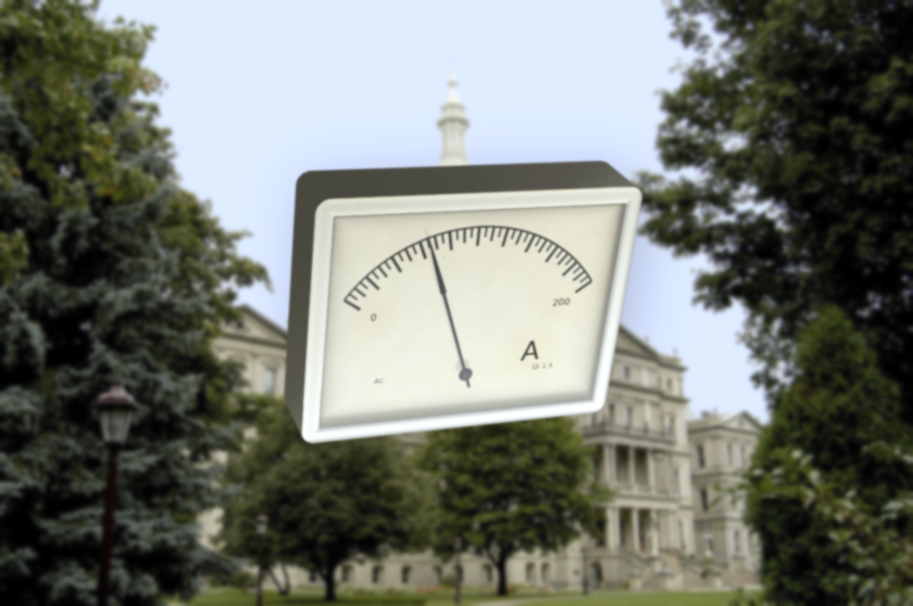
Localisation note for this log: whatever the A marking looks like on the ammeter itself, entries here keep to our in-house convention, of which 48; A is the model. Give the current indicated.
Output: 65; A
